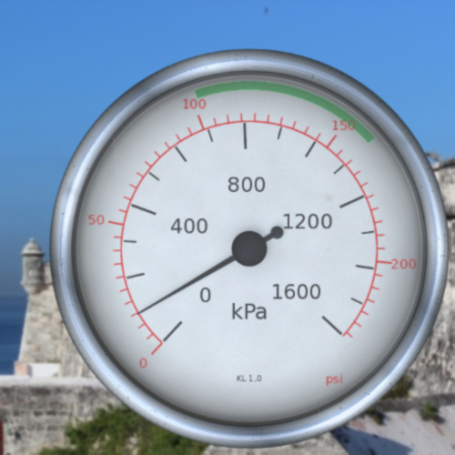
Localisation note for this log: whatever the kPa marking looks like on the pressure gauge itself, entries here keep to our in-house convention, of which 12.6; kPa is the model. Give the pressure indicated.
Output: 100; kPa
